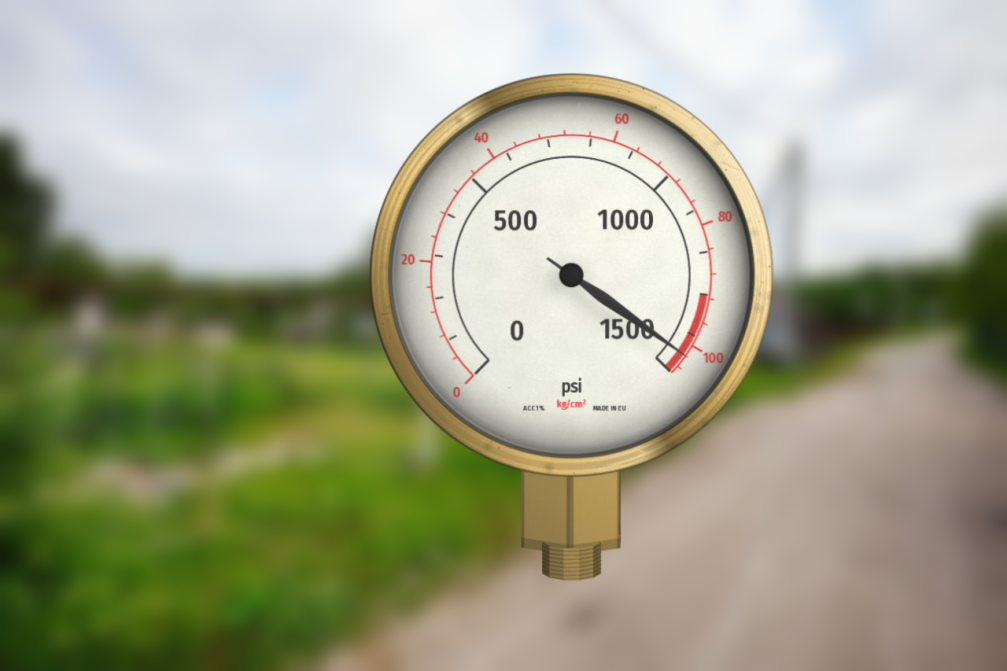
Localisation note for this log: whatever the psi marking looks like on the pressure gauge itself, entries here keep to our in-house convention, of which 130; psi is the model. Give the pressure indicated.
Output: 1450; psi
